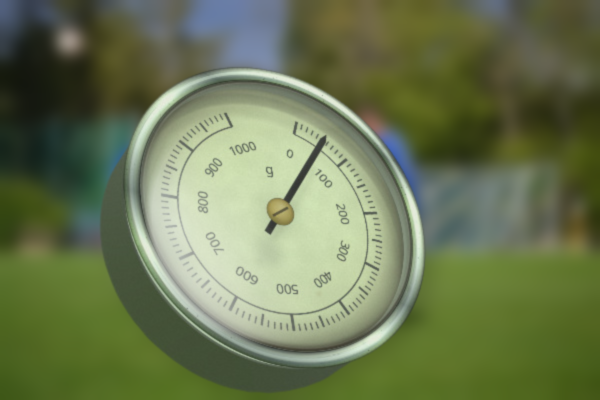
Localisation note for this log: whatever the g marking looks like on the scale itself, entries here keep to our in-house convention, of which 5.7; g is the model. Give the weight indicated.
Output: 50; g
